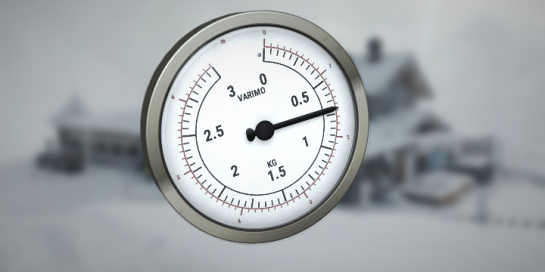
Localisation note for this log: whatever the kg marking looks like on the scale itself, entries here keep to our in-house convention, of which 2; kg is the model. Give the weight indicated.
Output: 0.7; kg
